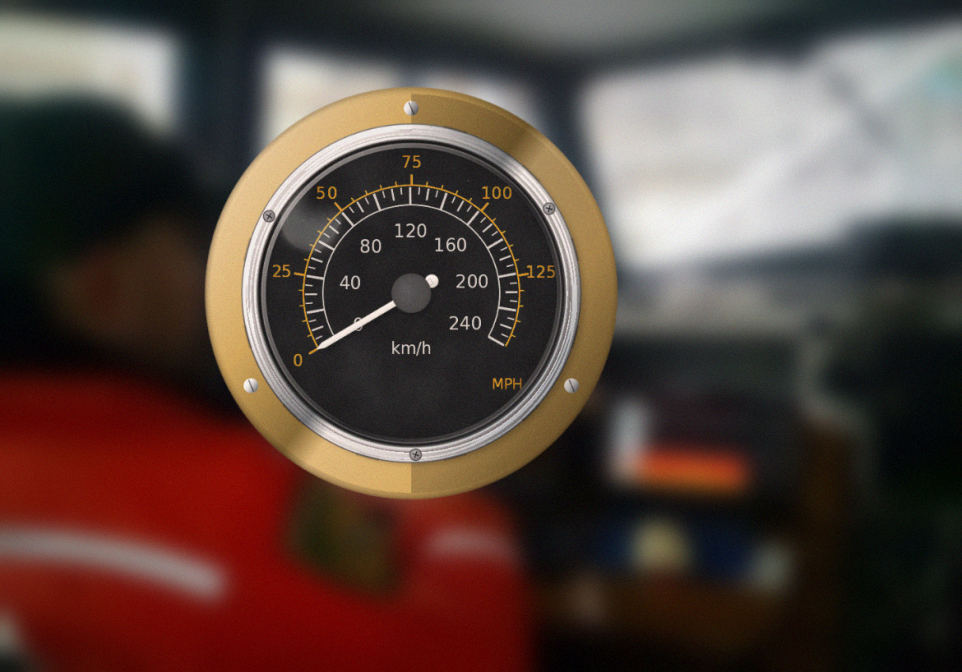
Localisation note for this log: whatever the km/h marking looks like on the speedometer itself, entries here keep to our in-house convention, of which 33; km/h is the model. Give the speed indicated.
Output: 0; km/h
